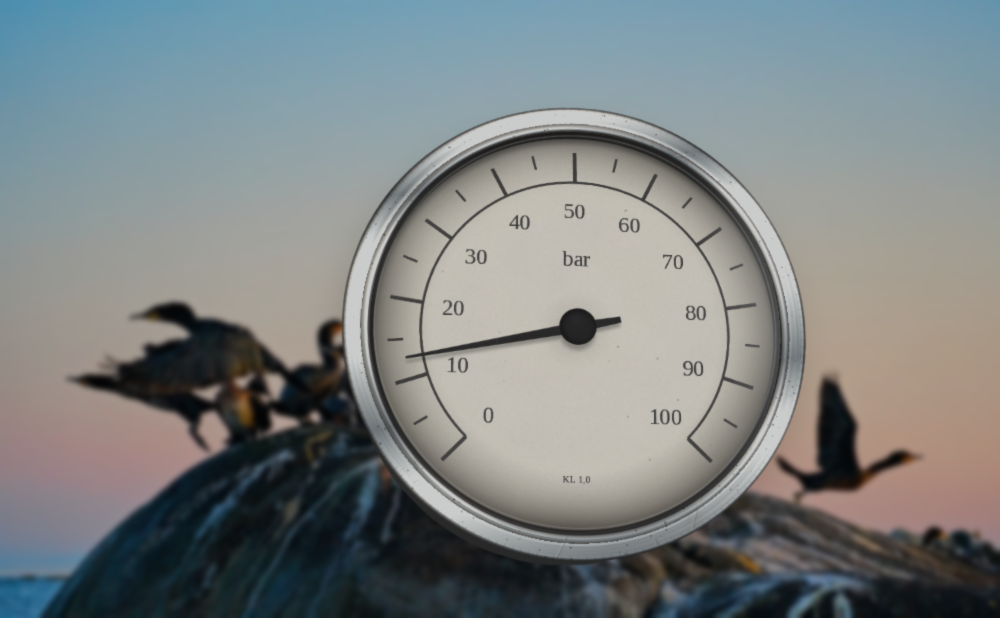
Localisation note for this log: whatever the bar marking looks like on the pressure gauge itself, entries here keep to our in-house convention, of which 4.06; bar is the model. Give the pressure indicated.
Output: 12.5; bar
